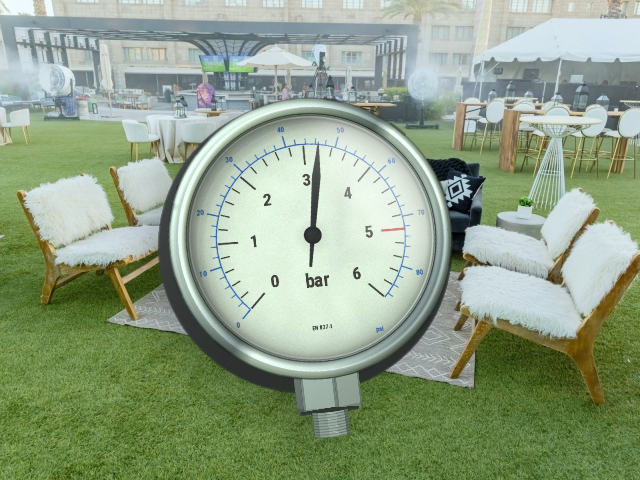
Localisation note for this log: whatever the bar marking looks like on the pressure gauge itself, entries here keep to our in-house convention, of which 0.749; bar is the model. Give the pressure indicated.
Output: 3.2; bar
